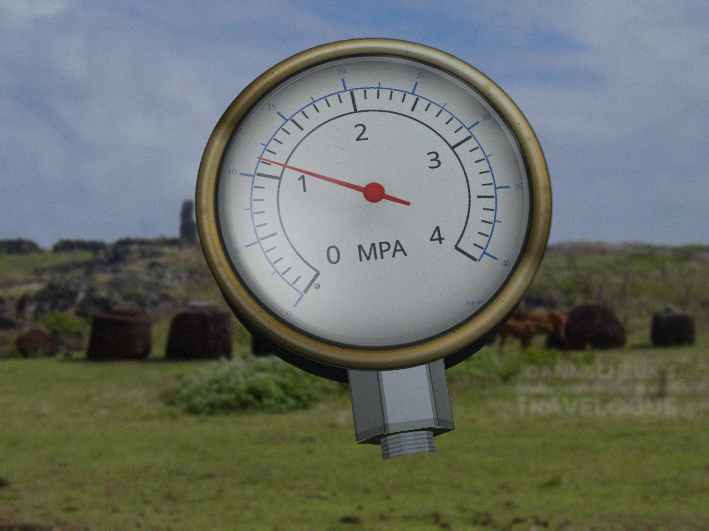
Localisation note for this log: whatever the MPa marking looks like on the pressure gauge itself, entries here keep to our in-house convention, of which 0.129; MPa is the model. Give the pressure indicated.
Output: 1.1; MPa
